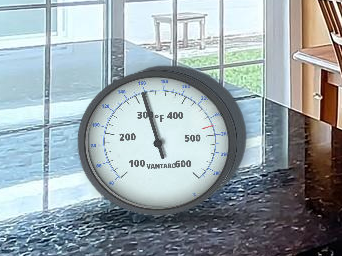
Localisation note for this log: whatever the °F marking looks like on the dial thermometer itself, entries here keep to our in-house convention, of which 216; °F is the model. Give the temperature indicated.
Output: 320; °F
